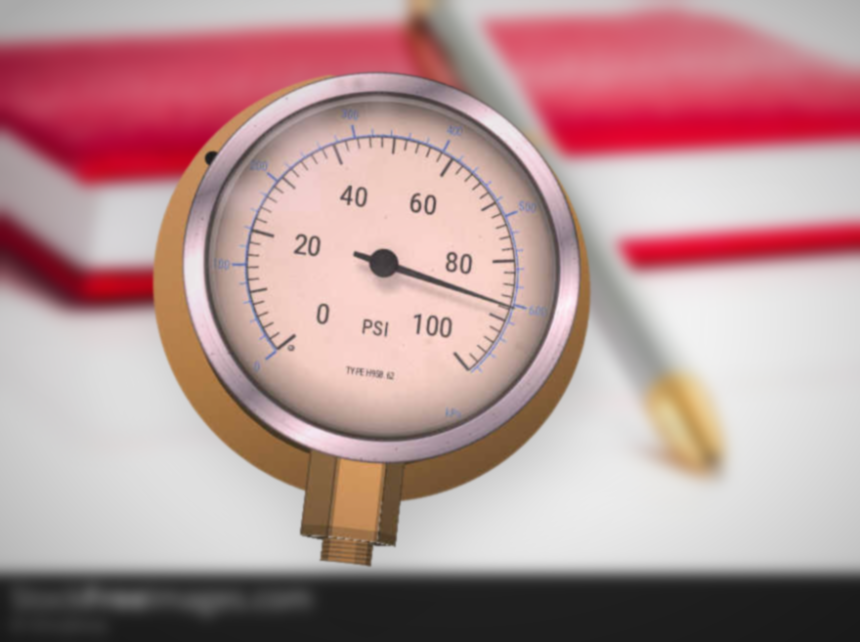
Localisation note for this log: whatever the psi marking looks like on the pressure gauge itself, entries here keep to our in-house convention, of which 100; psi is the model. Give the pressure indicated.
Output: 88; psi
